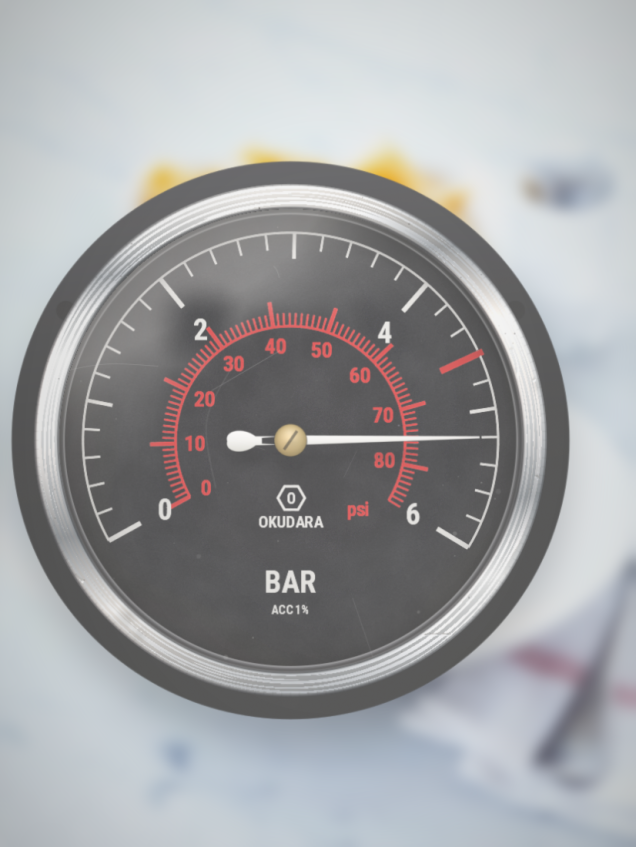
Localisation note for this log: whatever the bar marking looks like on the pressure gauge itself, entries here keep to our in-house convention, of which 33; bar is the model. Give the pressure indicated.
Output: 5.2; bar
